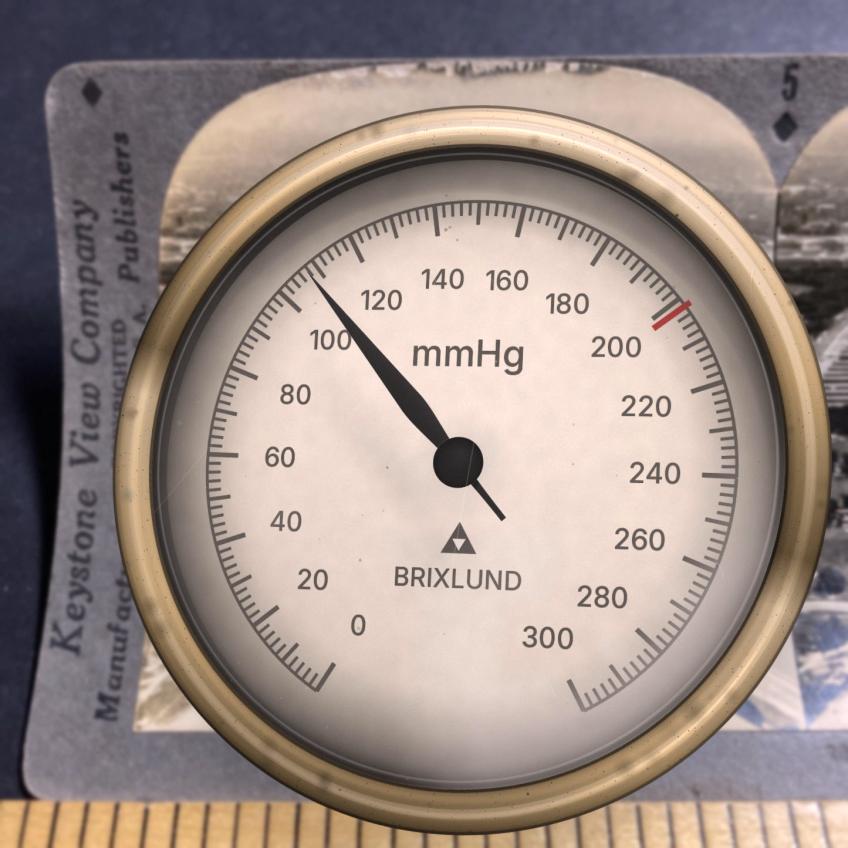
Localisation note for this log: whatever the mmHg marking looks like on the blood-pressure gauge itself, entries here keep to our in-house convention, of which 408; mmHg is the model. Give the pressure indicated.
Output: 108; mmHg
